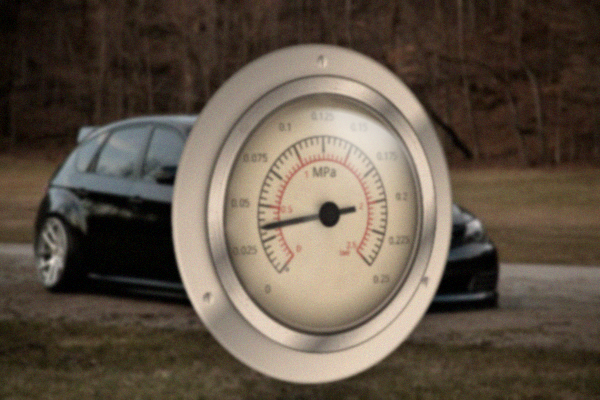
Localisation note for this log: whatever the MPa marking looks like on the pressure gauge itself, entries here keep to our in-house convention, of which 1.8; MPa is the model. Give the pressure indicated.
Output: 0.035; MPa
